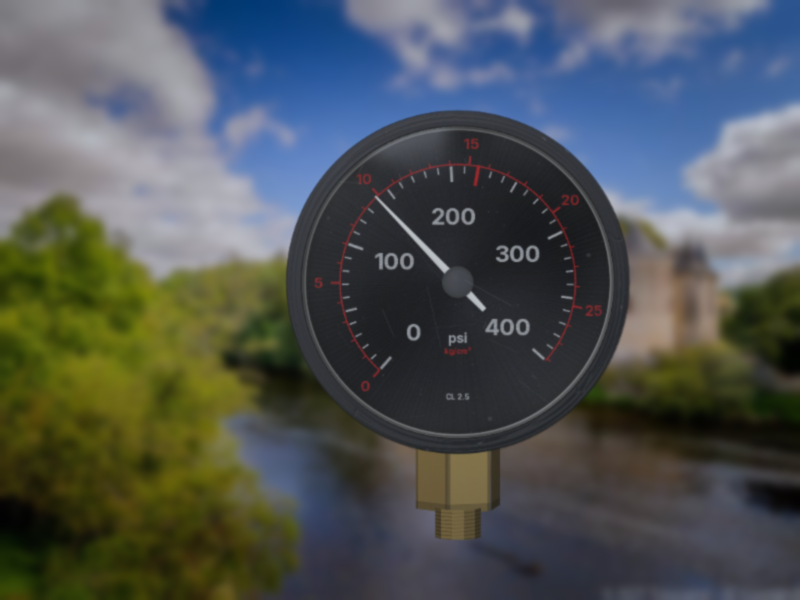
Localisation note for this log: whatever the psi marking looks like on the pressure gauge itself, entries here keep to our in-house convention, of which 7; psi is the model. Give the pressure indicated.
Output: 140; psi
